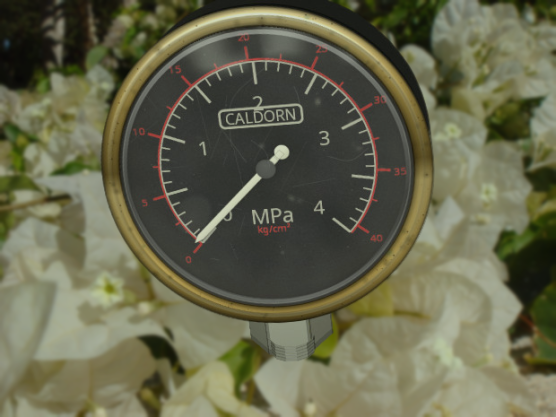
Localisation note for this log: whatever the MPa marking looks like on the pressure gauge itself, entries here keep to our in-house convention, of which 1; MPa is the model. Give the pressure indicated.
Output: 0.05; MPa
